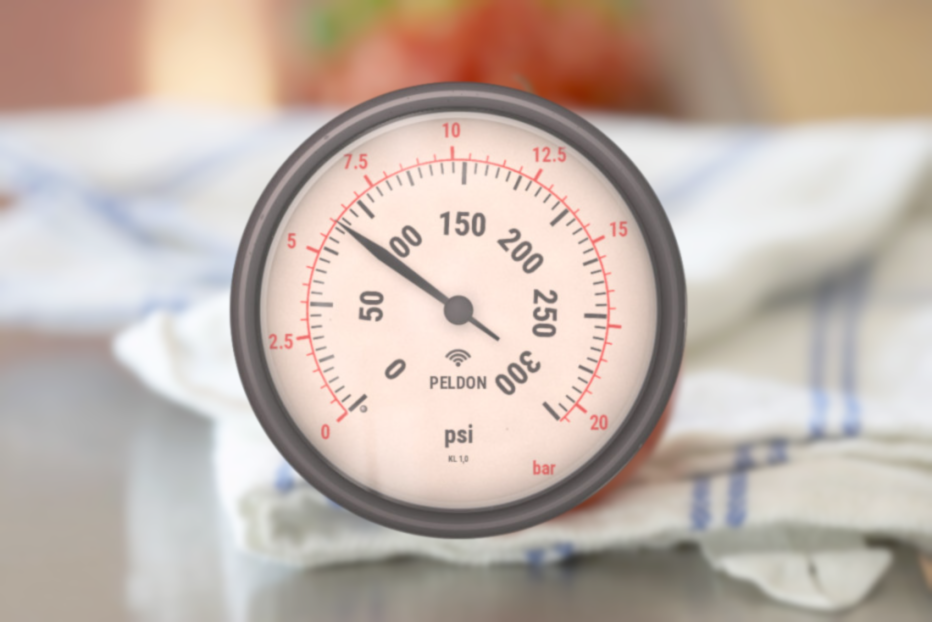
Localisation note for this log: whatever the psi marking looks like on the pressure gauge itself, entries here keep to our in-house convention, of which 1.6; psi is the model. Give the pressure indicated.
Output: 87.5; psi
